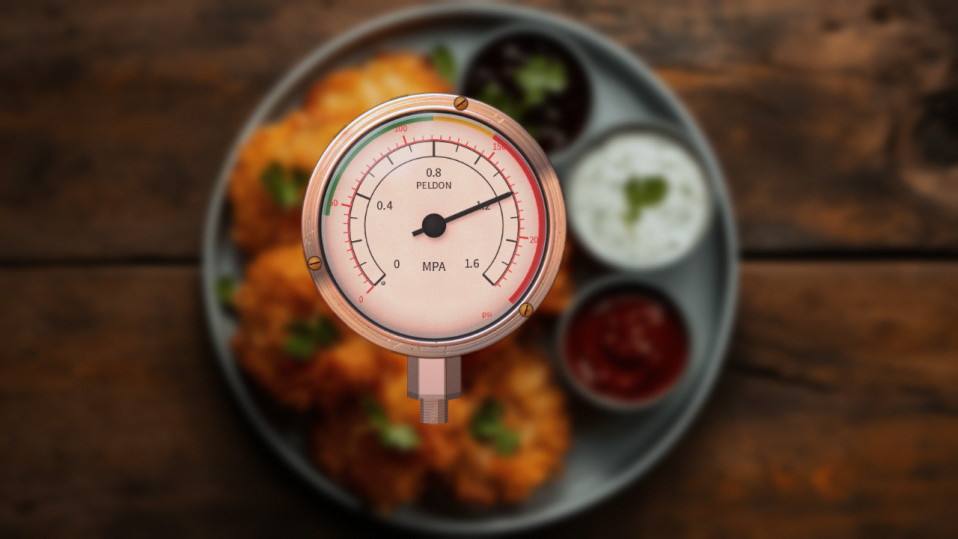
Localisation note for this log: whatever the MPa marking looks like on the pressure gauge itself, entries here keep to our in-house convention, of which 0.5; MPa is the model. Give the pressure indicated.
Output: 1.2; MPa
